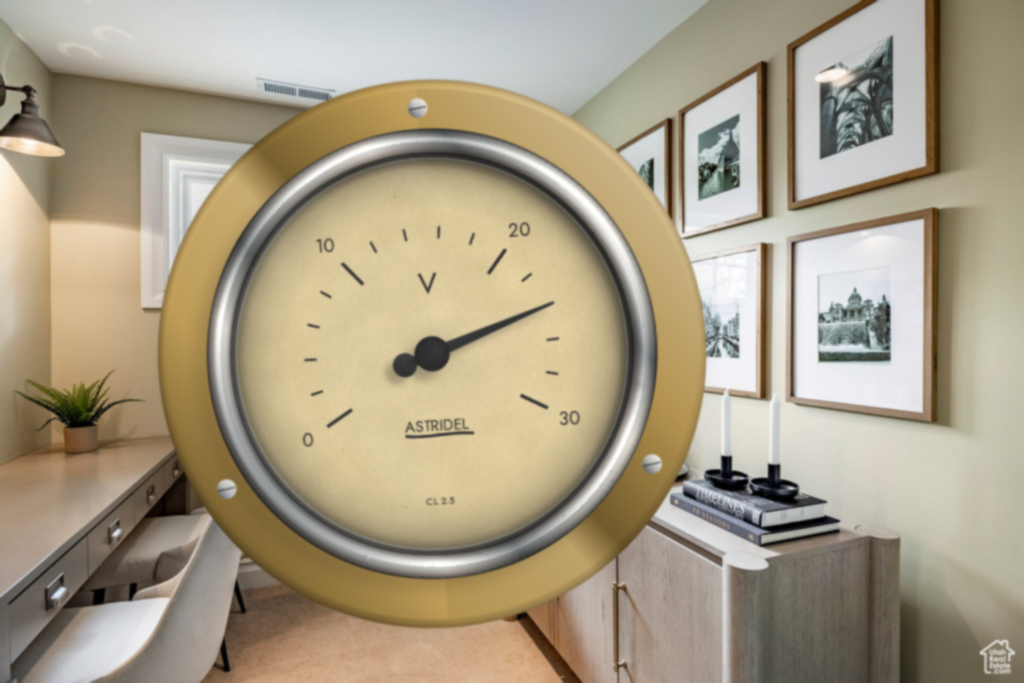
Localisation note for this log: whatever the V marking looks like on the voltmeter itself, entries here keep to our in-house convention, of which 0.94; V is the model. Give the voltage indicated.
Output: 24; V
